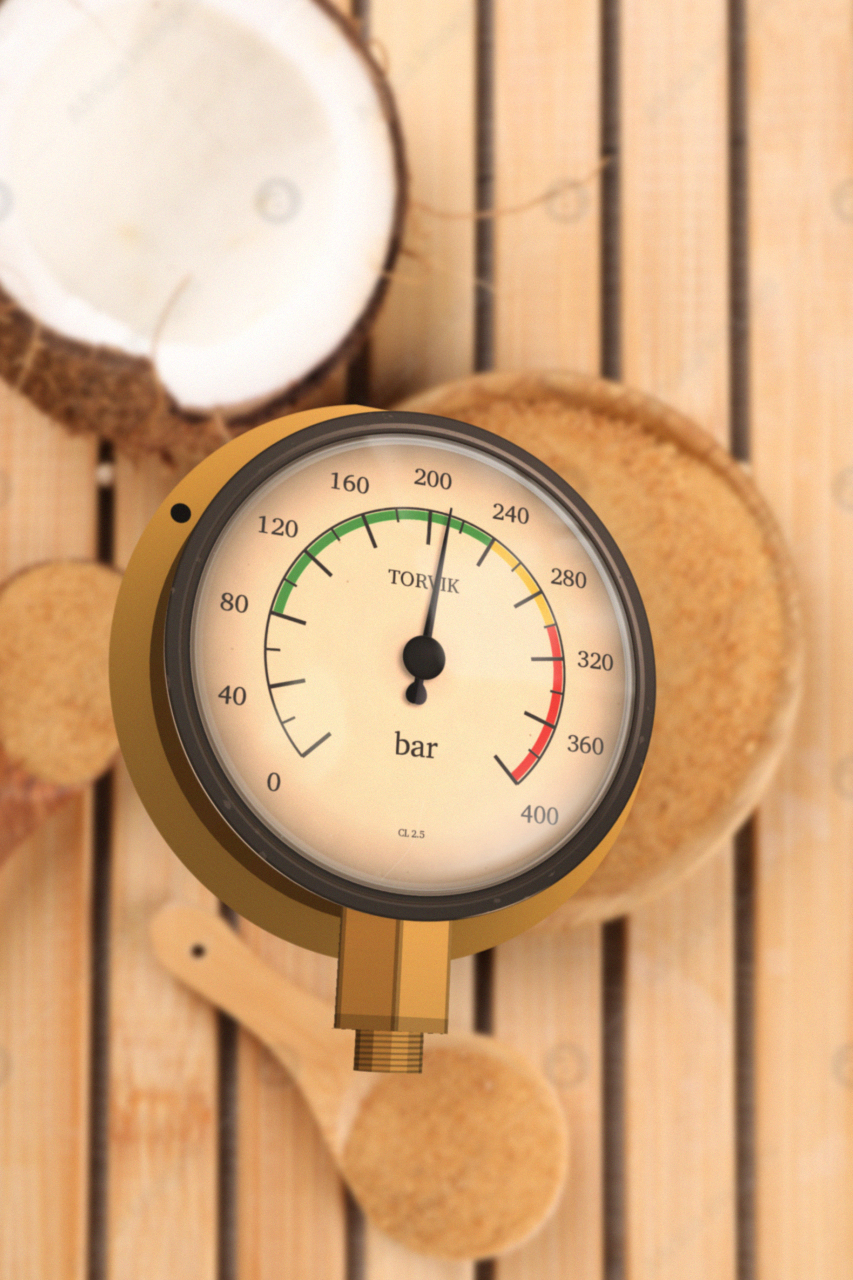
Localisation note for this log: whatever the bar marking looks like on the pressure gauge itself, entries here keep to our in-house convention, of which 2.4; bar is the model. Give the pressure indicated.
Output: 210; bar
